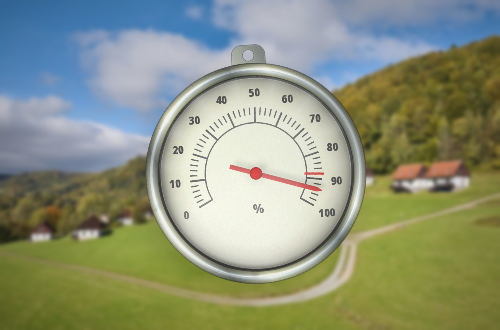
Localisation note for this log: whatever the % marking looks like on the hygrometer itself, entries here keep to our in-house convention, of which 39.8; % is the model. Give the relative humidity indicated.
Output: 94; %
